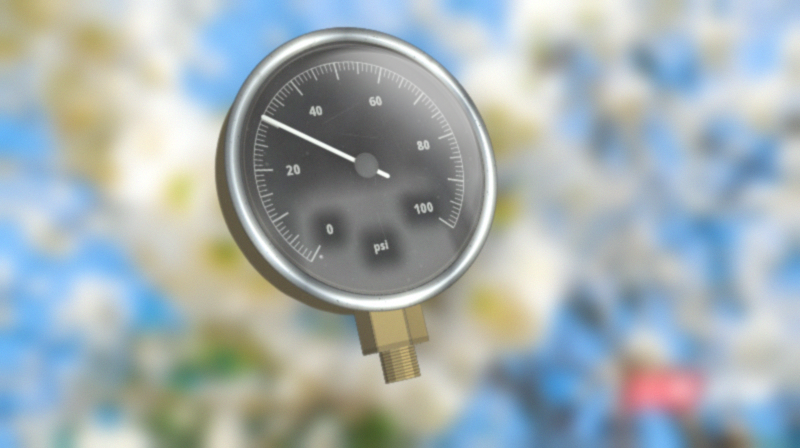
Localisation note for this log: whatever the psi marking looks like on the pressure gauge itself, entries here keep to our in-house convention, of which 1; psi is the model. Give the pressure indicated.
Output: 30; psi
